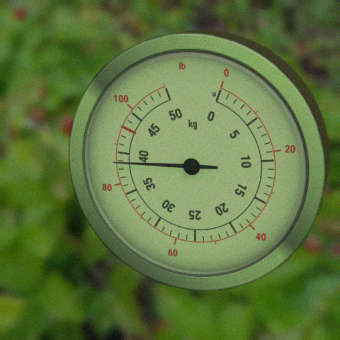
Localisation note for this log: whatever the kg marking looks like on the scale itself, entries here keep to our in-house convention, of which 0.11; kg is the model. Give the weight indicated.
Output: 39; kg
